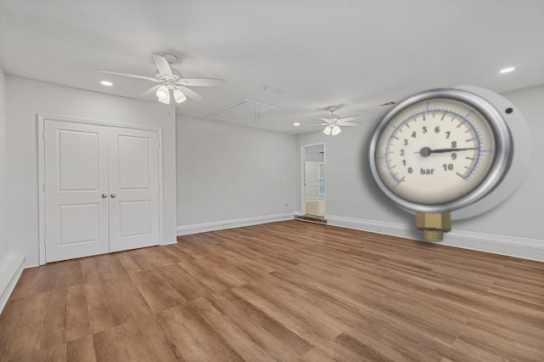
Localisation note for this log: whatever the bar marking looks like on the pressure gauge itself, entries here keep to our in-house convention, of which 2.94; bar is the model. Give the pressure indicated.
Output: 8.5; bar
